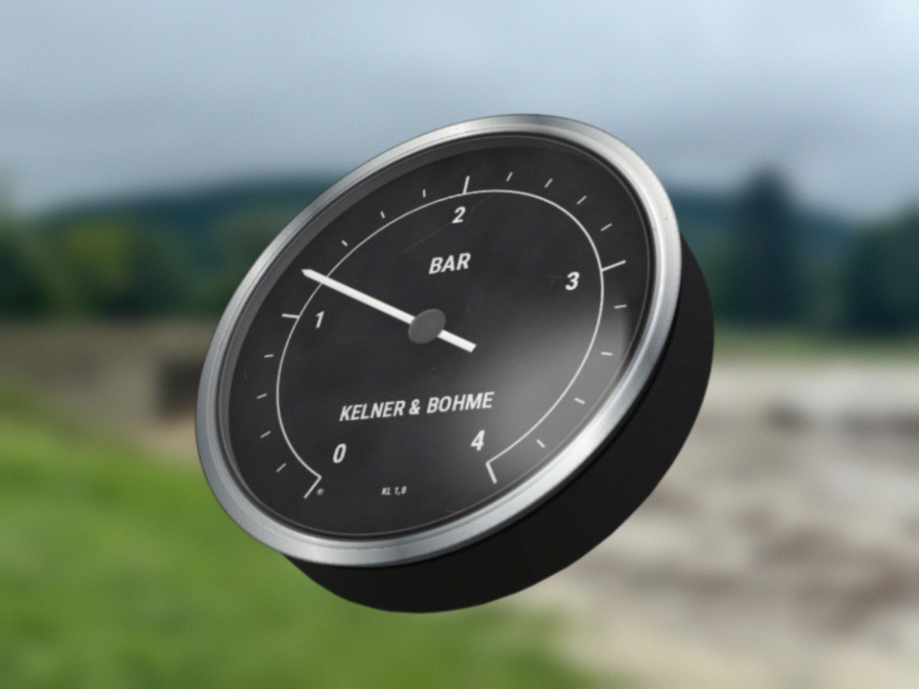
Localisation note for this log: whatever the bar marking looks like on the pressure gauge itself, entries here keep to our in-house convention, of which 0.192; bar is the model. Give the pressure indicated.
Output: 1.2; bar
